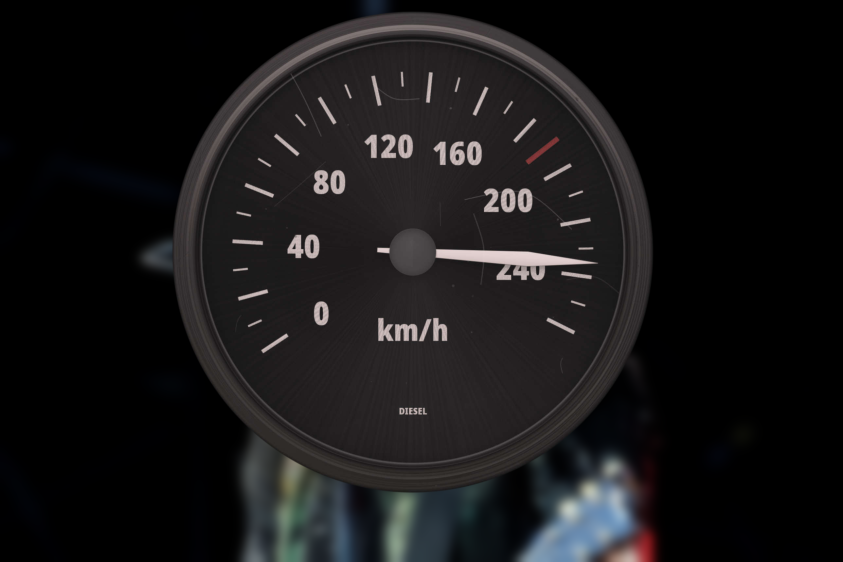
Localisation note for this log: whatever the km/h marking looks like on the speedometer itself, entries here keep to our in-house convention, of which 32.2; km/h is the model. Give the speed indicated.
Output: 235; km/h
